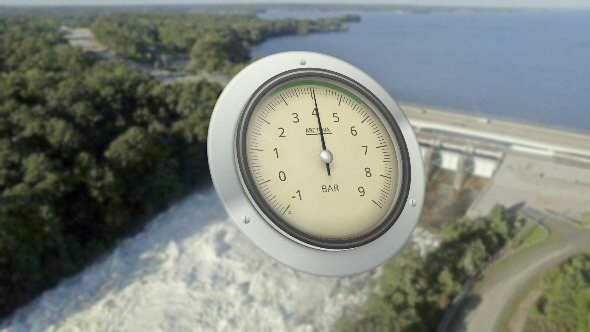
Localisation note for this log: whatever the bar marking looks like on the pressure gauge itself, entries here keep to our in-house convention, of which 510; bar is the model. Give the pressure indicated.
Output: 4; bar
